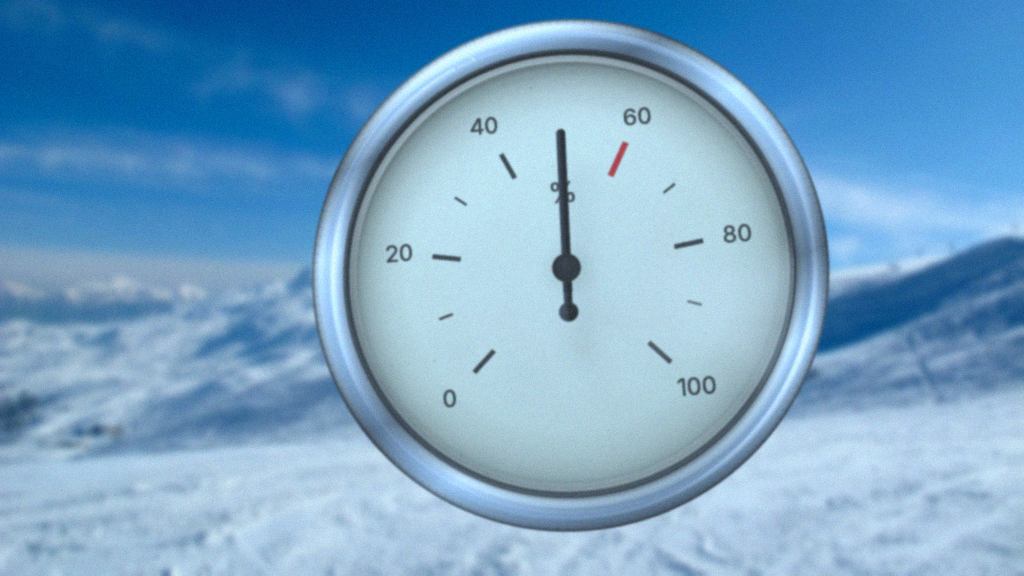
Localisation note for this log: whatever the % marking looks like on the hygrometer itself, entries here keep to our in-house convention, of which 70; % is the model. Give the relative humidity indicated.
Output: 50; %
